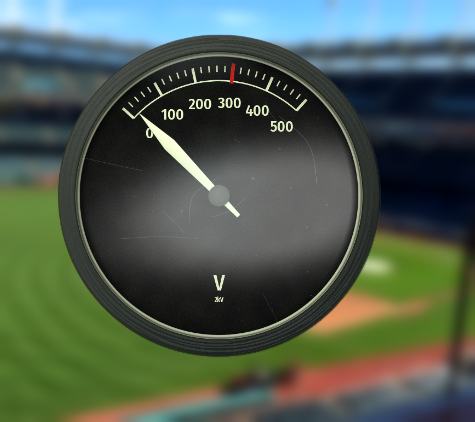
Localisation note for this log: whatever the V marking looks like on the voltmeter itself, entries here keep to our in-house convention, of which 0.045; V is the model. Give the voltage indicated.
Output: 20; V
